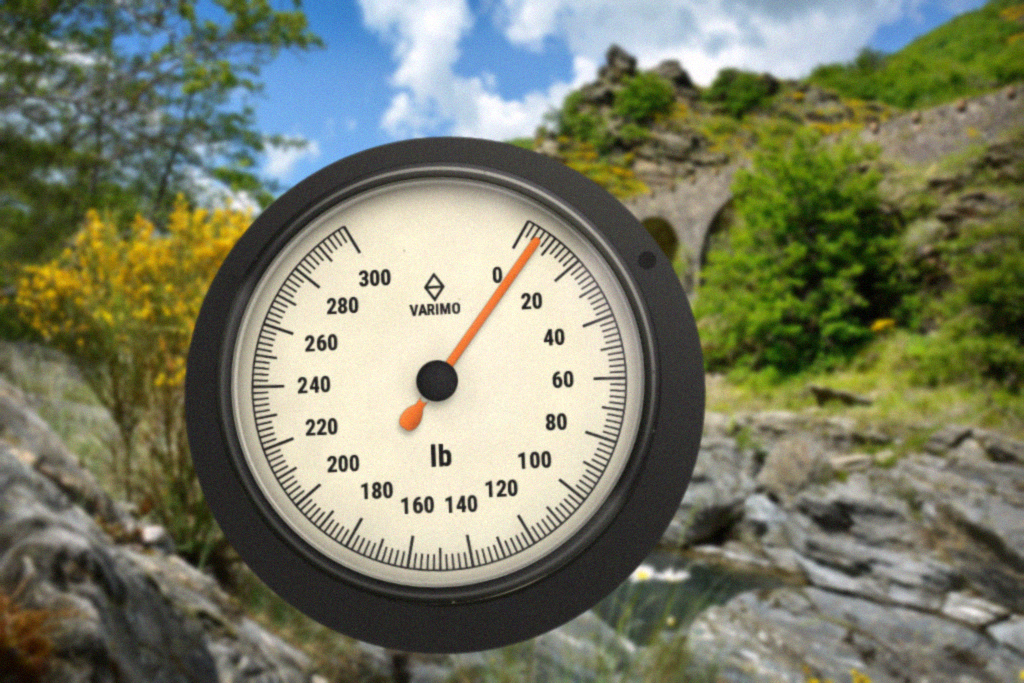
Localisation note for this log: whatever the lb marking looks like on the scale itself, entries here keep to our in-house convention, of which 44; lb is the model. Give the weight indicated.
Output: 6; lb
